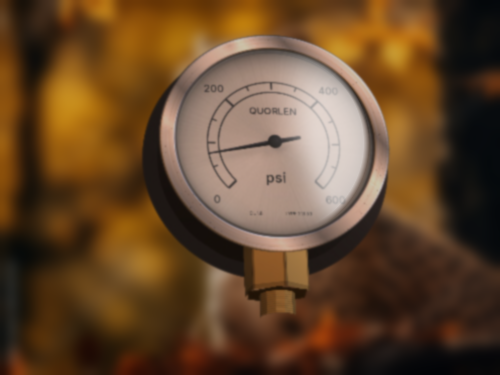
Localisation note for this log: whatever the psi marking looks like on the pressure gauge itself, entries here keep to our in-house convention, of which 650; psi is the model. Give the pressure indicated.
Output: 75; psi
